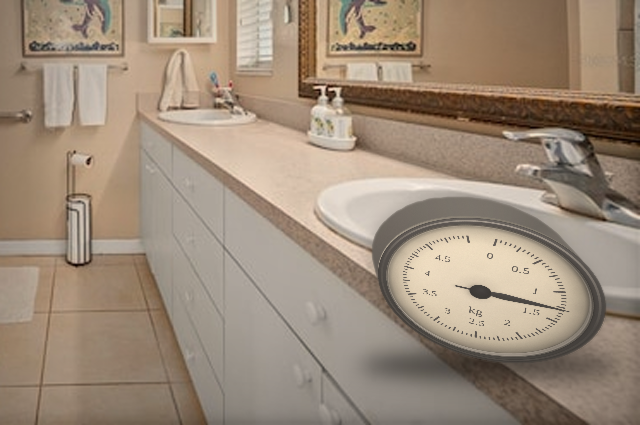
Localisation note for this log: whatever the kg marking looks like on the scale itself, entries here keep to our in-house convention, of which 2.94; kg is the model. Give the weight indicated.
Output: 1.25; kg
